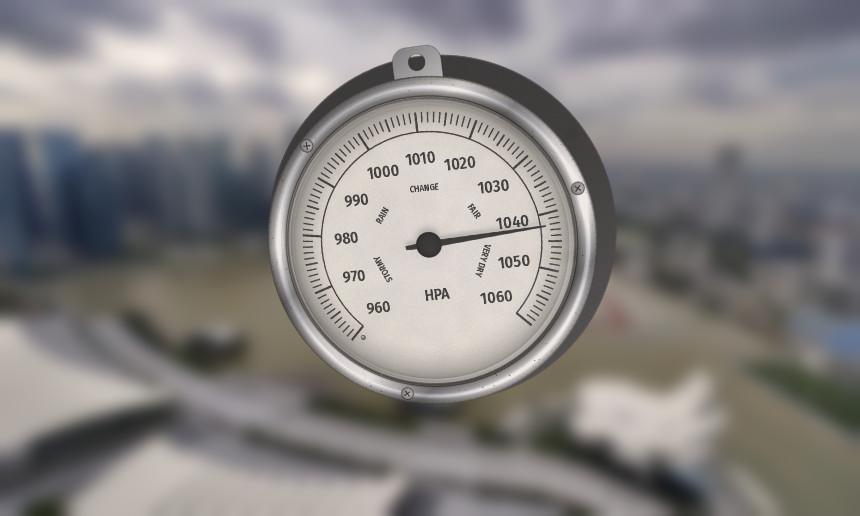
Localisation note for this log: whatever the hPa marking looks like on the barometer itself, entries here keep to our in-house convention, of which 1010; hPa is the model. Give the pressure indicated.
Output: 1042; hPa
